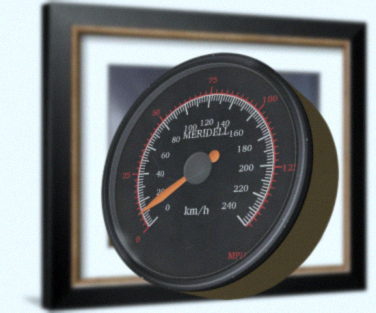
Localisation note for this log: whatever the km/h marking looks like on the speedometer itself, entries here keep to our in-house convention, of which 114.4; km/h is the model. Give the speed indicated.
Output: 10; km/h
